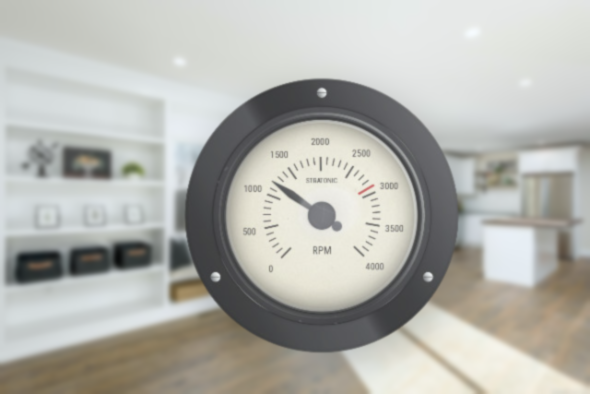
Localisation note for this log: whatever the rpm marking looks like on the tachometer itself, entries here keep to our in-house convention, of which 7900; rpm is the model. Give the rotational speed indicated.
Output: 1200; rpm
